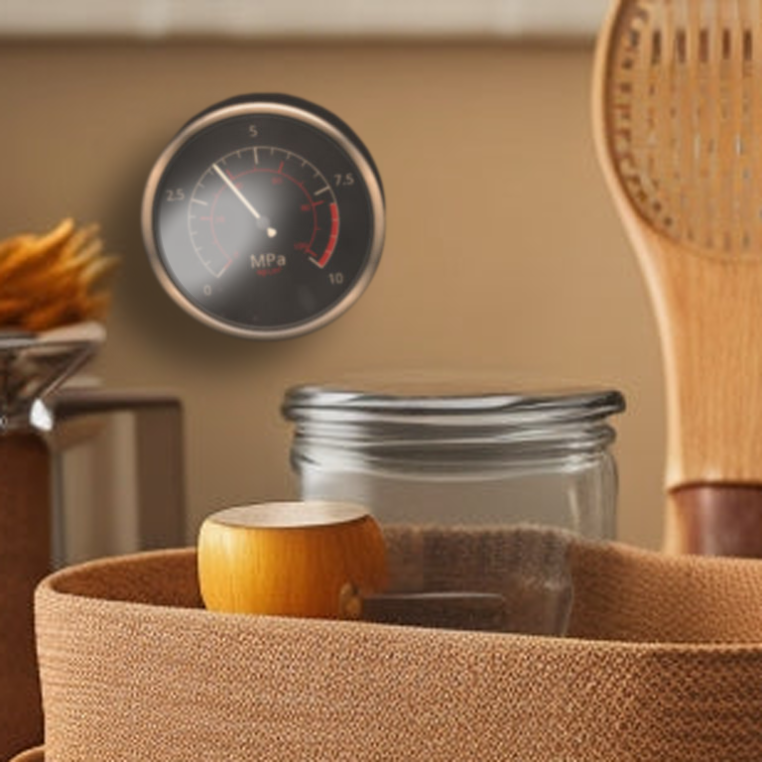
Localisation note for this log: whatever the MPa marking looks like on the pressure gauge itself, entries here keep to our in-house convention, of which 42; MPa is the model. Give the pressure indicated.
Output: 3.75; MPa
